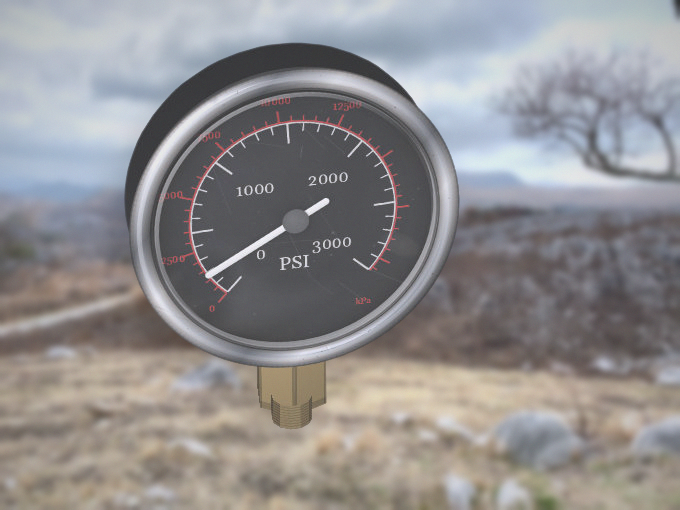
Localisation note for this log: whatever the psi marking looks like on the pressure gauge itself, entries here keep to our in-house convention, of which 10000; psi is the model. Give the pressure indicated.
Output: 200; psi
